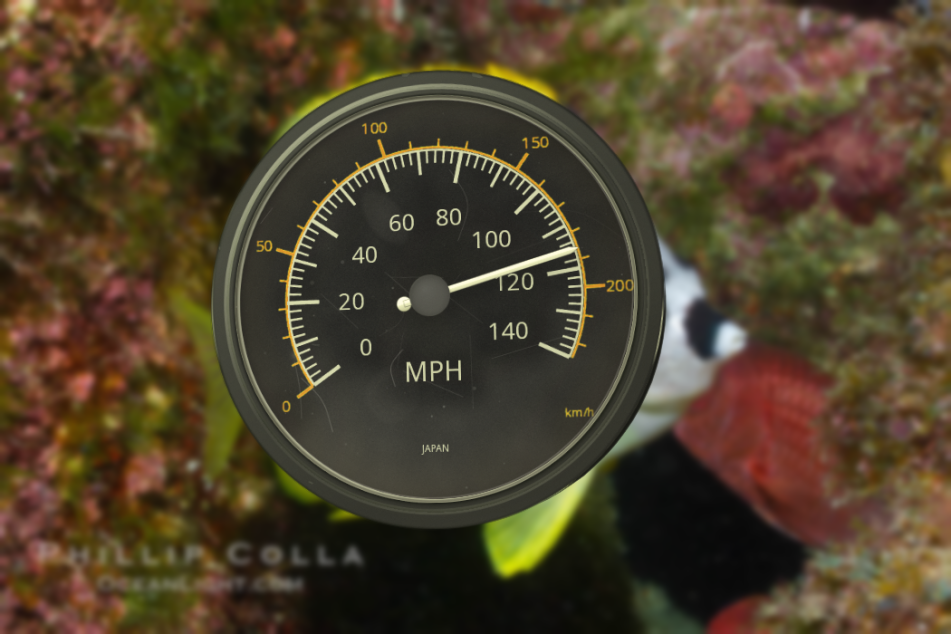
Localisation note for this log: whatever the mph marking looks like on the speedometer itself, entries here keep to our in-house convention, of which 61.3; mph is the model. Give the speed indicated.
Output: 116; mph
